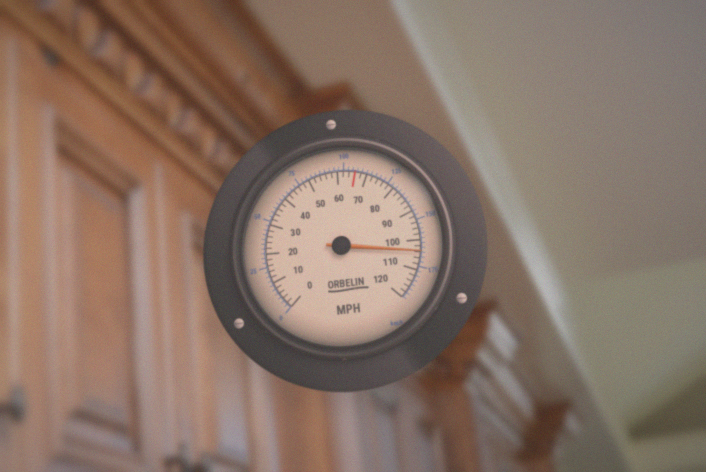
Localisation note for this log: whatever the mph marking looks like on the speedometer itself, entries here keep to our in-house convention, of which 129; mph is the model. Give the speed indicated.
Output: 104; mph
